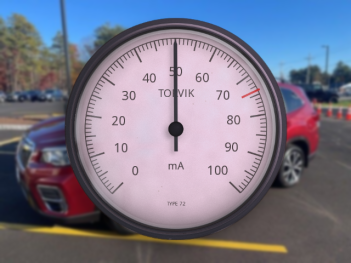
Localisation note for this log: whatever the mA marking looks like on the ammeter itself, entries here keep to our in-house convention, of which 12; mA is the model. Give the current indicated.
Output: 50; mA
